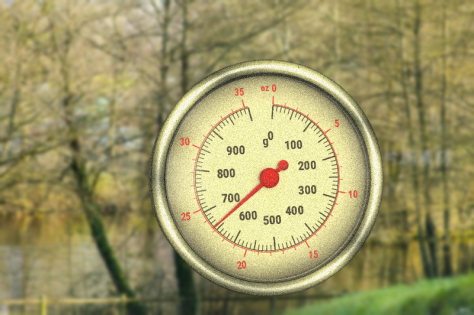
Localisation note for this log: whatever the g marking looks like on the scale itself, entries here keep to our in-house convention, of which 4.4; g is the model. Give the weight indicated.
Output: 660; g
